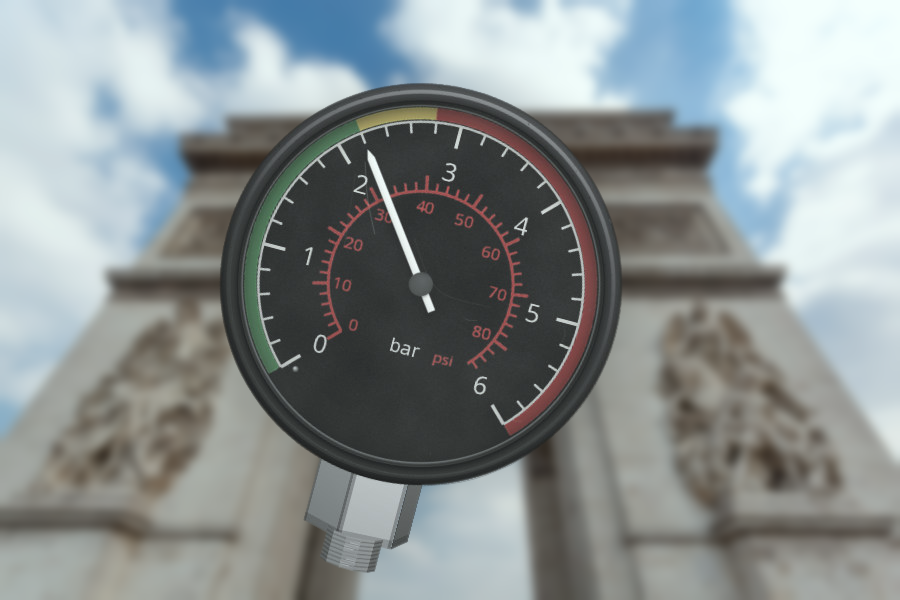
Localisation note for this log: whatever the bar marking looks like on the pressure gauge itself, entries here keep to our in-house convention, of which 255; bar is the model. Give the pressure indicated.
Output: 2.2; bar
